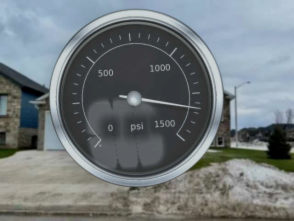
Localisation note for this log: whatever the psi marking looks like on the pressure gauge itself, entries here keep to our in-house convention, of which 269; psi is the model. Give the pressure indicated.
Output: 1325; psi
